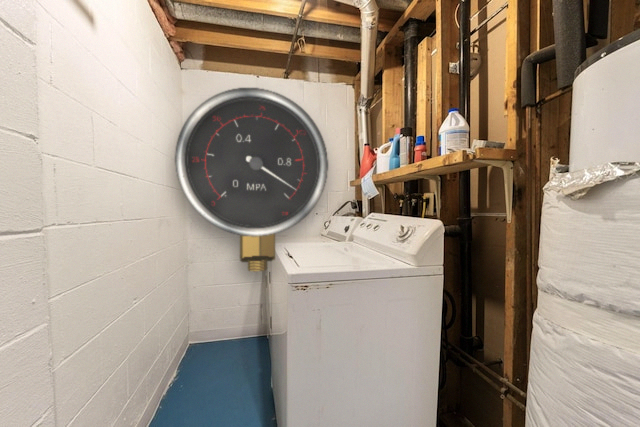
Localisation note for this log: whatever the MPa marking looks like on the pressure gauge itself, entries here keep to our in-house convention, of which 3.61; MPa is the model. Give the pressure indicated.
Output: 0.95; MPa
